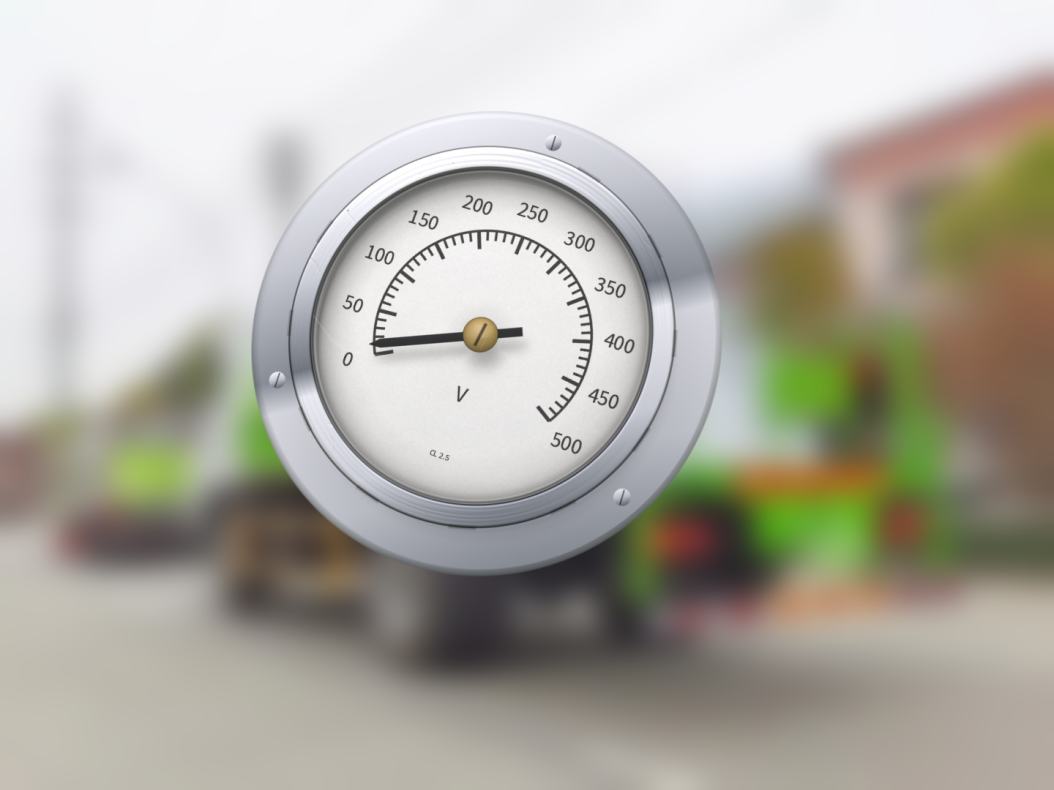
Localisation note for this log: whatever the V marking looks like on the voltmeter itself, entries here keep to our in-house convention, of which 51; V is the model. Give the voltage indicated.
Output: 10; V
